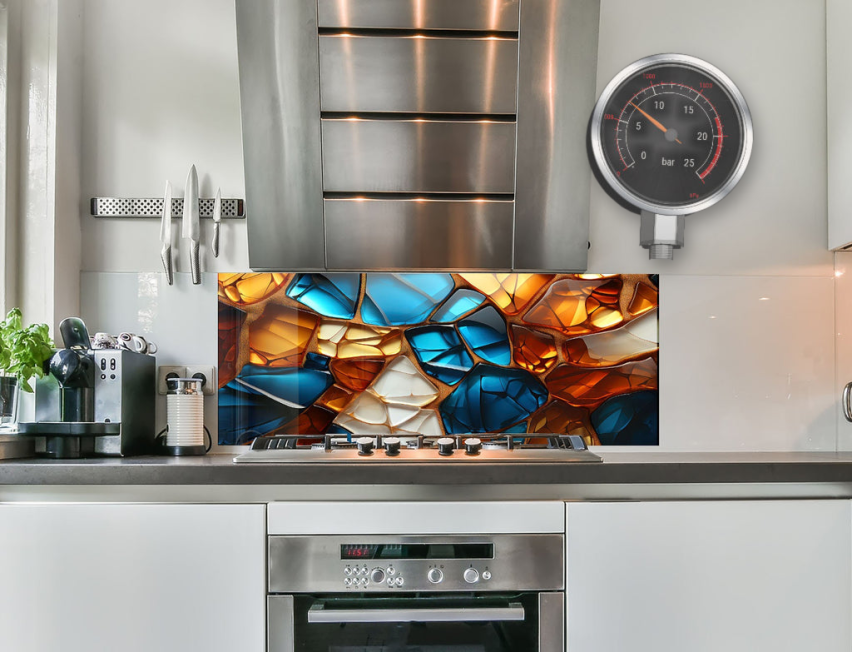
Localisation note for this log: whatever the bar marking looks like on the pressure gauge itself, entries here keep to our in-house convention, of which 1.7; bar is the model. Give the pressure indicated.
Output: 7; bar
